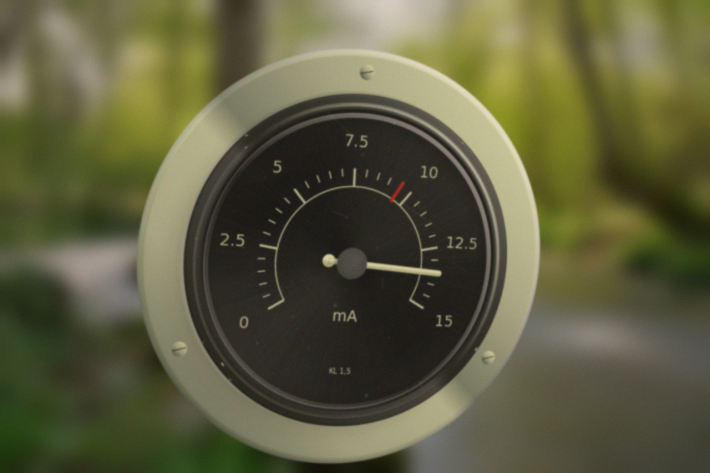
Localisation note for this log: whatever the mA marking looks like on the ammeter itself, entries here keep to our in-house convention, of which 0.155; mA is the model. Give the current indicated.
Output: 13.5; mA
